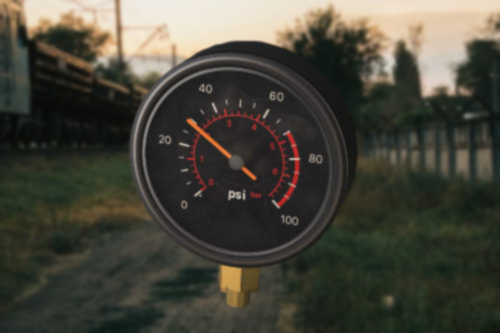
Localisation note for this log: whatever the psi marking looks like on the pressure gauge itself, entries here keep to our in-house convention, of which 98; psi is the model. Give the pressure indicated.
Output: 30; psi
